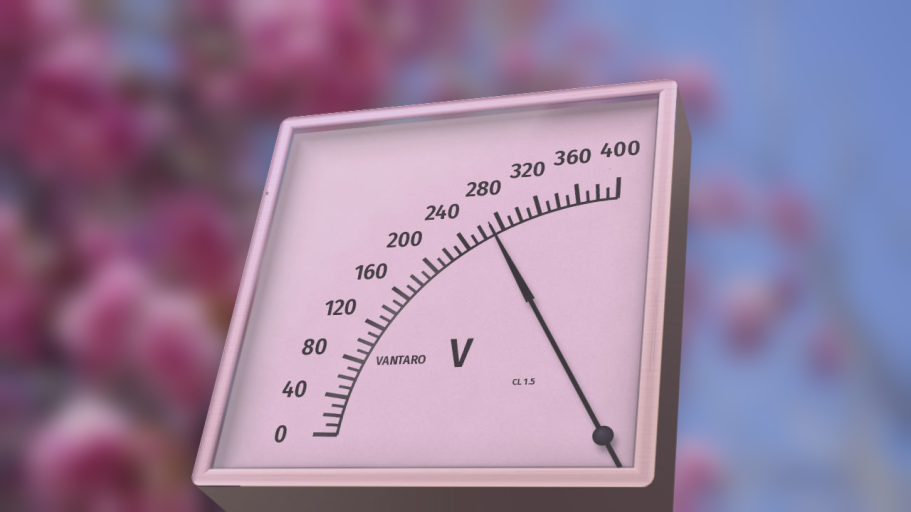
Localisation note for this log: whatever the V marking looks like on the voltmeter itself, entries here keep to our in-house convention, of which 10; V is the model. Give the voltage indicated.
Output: 270; V
